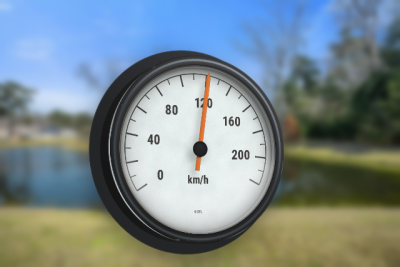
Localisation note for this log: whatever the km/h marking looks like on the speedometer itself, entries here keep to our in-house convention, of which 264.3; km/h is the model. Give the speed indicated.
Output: 120; km/h
